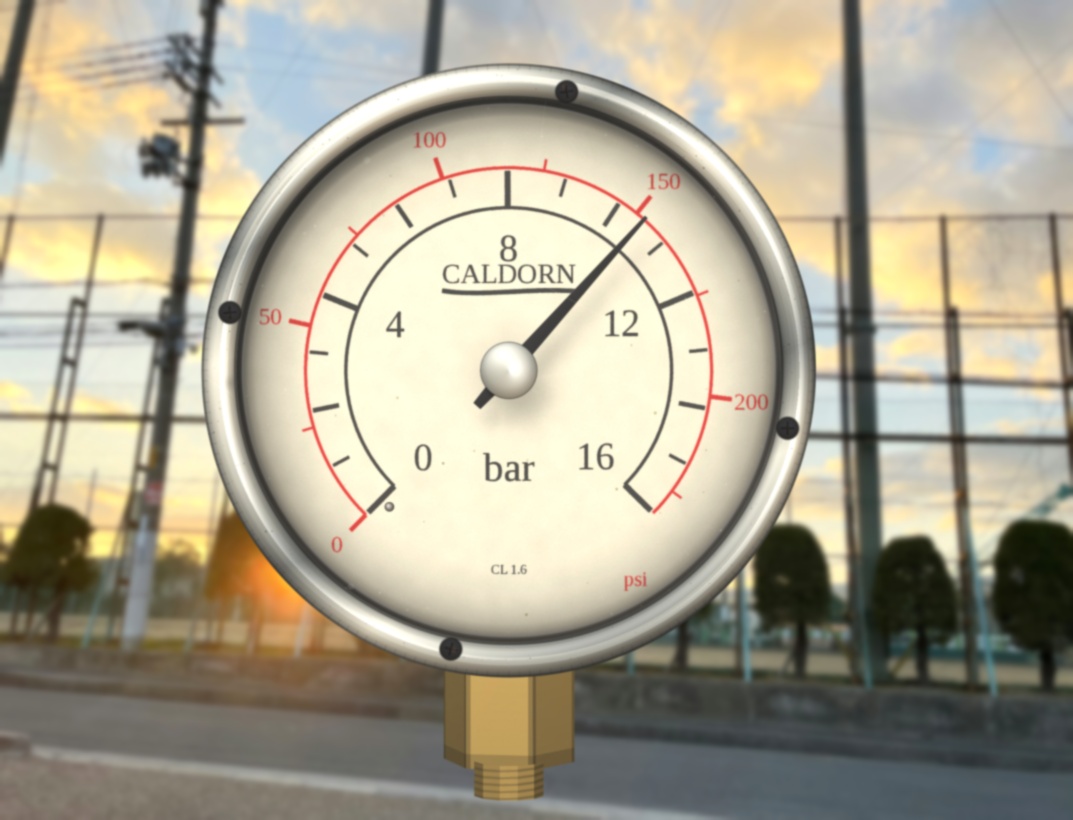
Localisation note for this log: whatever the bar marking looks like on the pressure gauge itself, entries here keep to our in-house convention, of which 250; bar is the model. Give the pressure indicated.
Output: 10.5; bar
